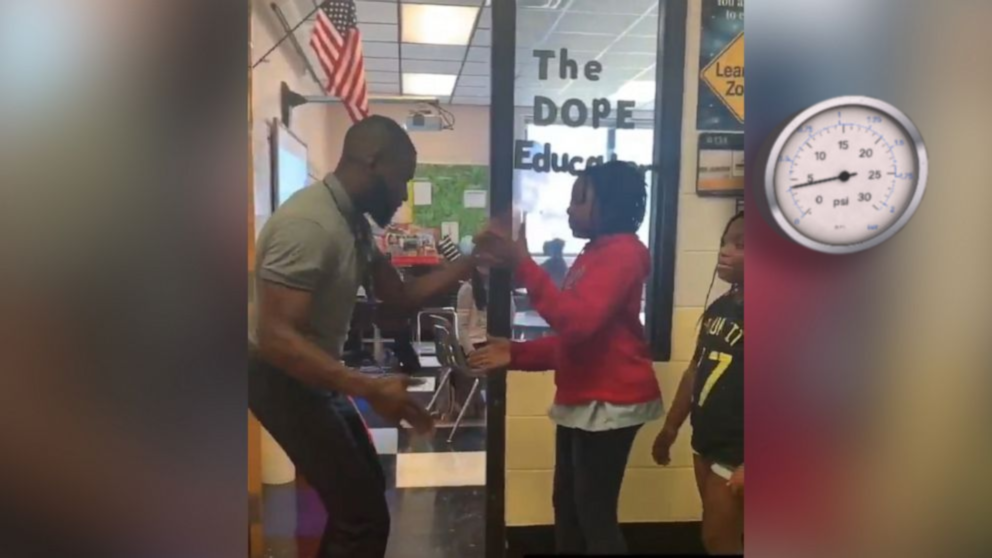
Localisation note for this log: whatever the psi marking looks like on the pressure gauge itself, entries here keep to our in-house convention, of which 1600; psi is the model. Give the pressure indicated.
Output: 4; psi
